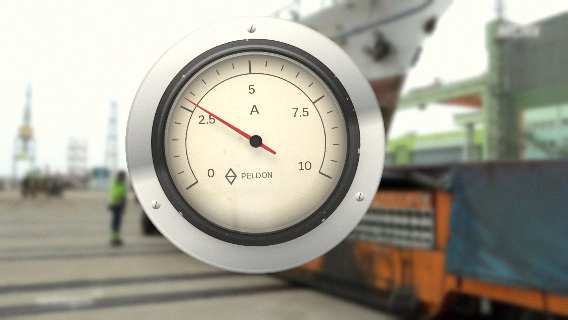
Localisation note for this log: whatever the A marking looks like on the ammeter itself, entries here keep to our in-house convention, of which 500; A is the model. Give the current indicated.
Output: 2.75; A
